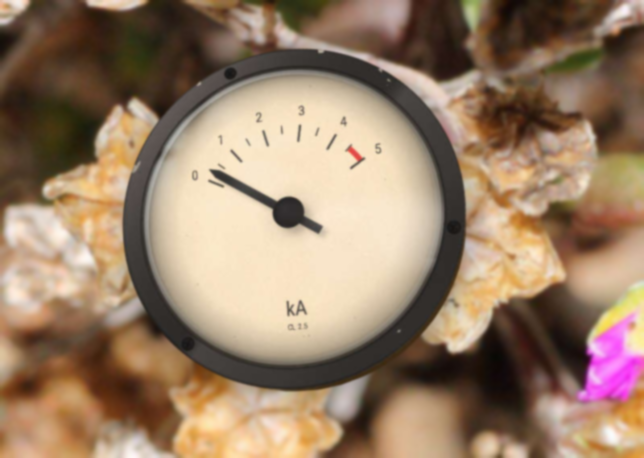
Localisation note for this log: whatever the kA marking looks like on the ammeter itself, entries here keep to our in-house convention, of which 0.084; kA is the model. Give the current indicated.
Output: 0.25; kA
